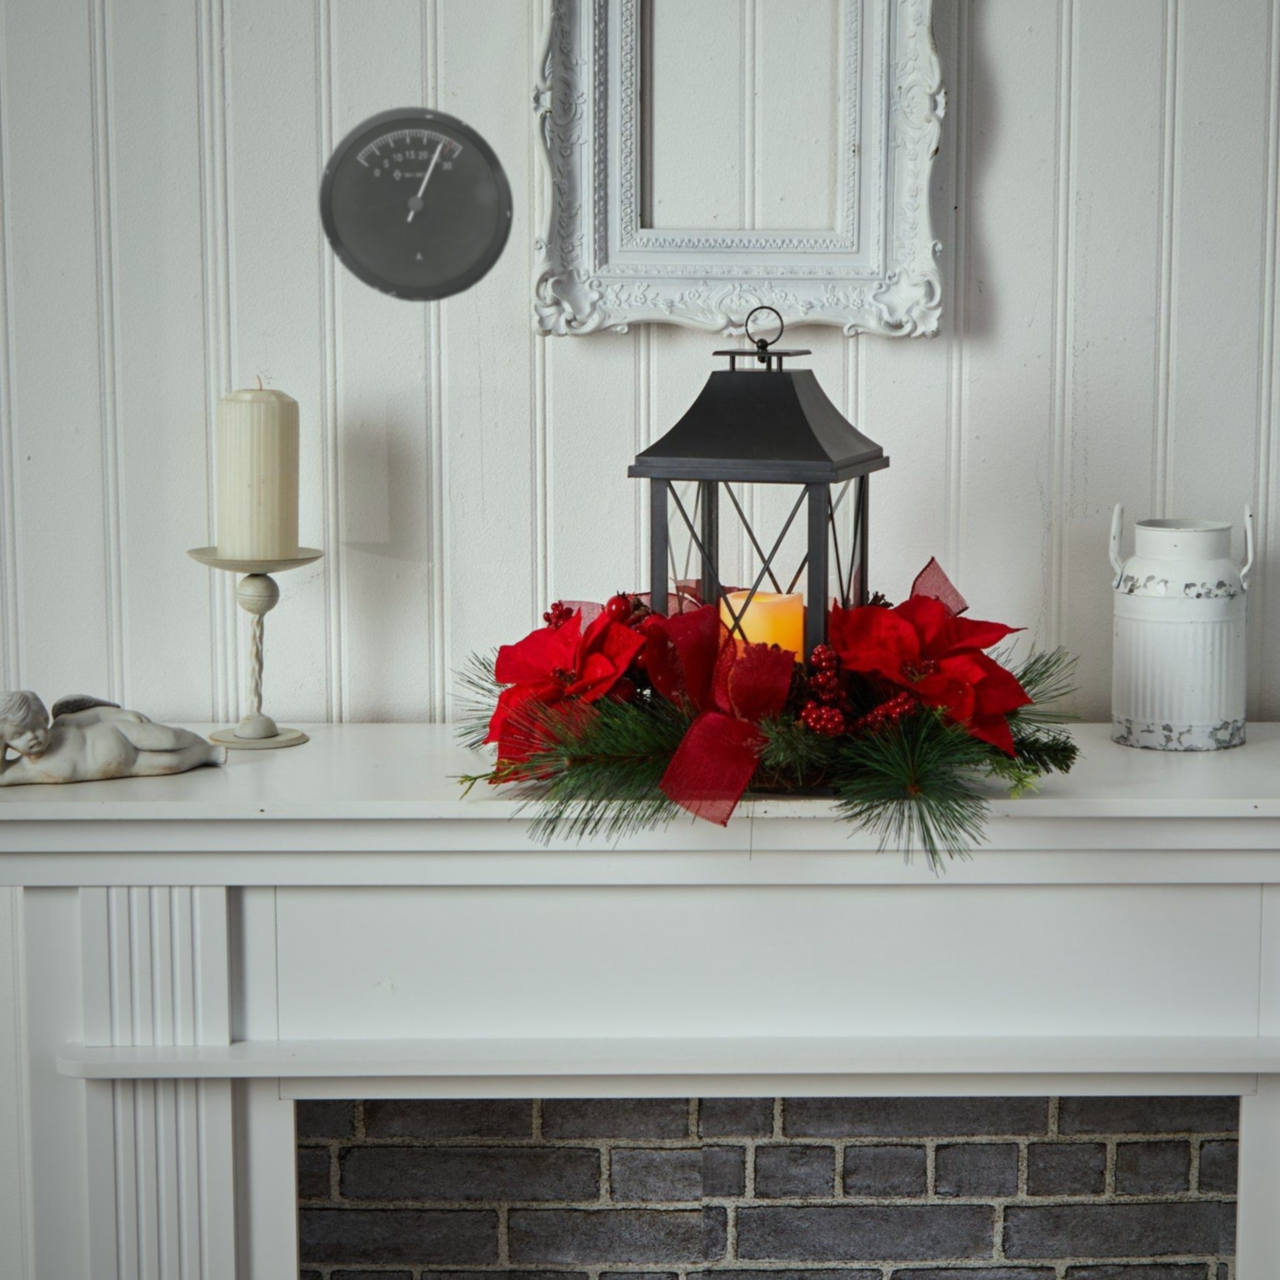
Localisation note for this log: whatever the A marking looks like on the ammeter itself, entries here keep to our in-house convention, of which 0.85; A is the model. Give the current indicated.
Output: 25; A
